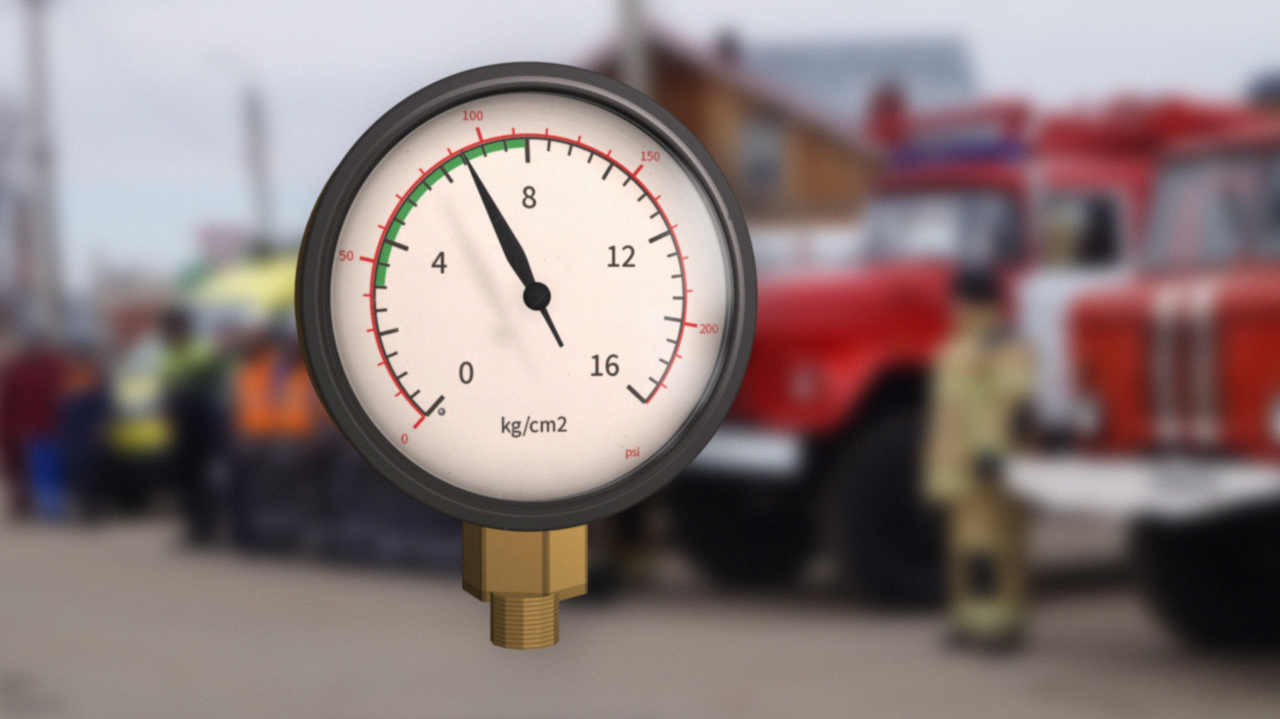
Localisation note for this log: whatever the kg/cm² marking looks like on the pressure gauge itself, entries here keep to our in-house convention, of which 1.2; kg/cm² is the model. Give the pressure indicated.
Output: 6.5; kg/cm²
